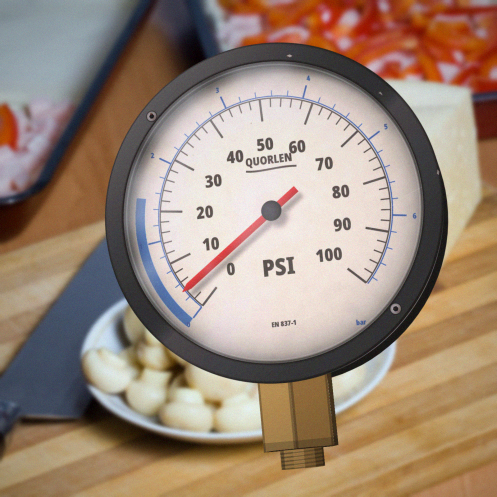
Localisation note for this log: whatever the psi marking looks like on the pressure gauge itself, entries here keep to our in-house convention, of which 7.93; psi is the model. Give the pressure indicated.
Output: 4; psi
